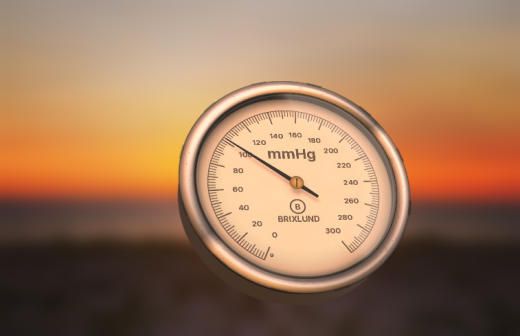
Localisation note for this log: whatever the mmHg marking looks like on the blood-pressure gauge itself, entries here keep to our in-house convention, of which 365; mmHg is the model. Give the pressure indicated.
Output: 100; mmHg
